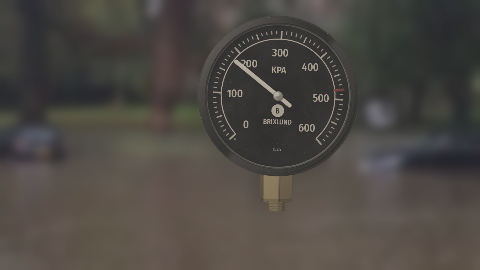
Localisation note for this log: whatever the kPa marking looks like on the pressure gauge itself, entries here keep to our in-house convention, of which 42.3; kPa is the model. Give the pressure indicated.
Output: 180; kPa
